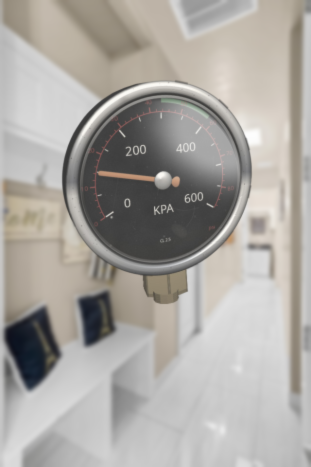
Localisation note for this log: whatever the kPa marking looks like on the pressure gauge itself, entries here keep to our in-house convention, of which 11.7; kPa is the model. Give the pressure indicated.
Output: 100; kPa
